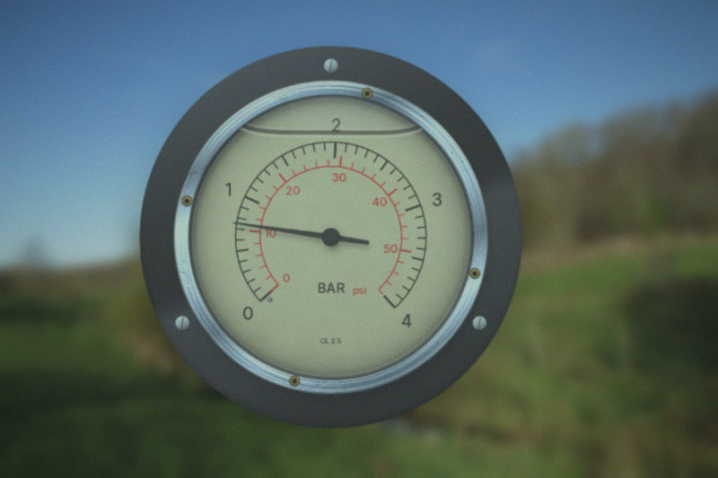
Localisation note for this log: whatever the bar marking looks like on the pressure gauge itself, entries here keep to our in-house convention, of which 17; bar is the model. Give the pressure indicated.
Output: 0.75; bar
